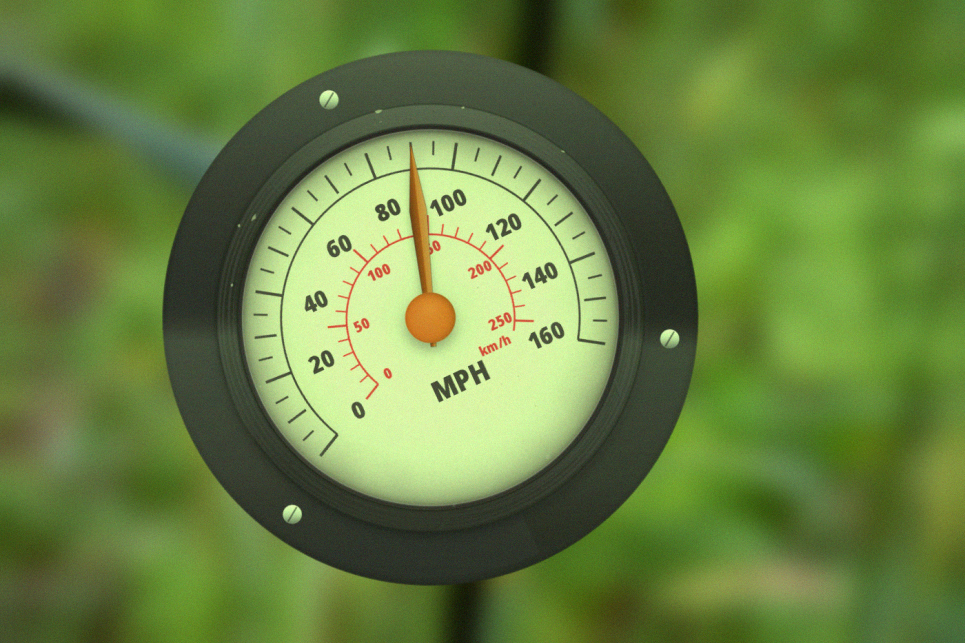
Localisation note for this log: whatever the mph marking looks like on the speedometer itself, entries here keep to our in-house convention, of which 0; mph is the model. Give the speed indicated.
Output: 90; mph
